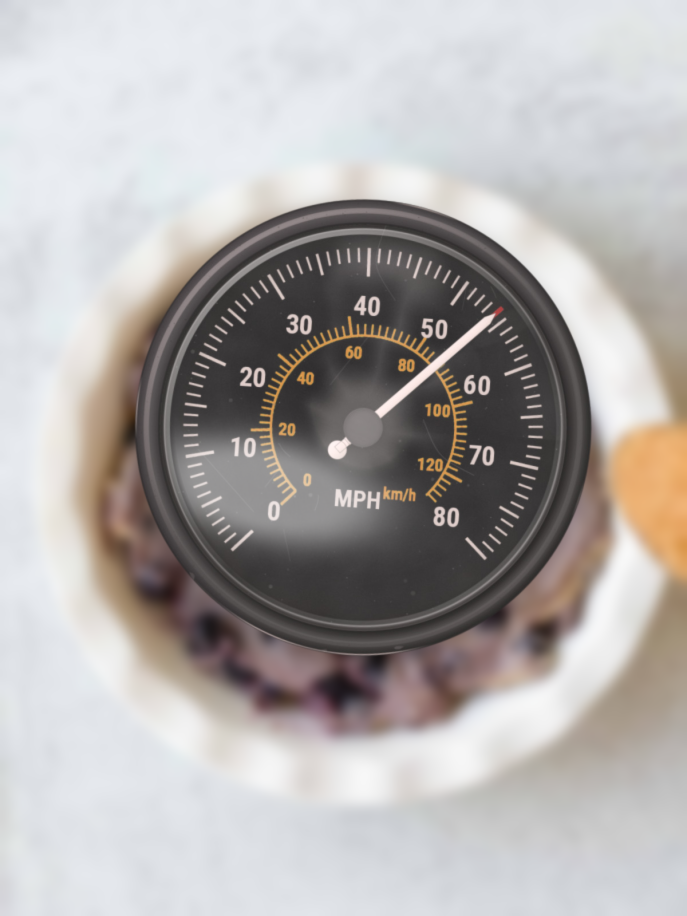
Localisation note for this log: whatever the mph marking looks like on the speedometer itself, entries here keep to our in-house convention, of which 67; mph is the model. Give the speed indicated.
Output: 54; mph
